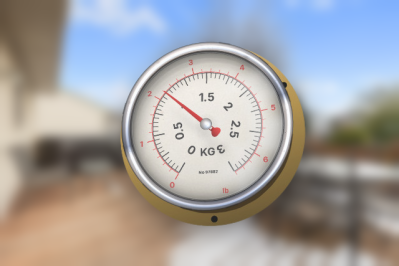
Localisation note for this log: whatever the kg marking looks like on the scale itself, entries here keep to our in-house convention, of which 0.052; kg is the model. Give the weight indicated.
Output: 1; kg
